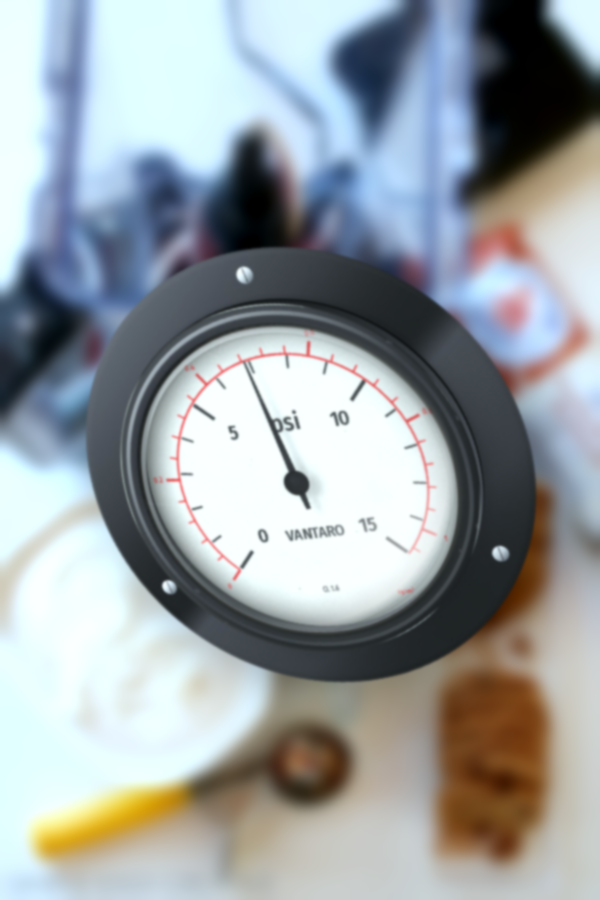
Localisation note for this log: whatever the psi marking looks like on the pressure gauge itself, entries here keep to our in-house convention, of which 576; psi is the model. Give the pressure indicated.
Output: 7; psi
